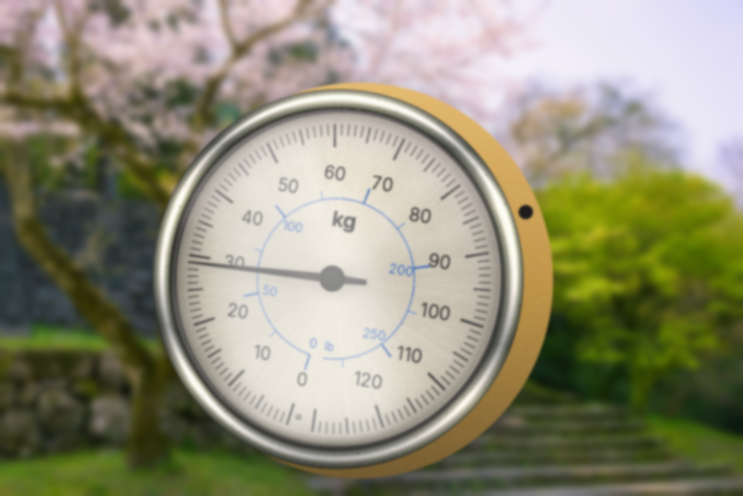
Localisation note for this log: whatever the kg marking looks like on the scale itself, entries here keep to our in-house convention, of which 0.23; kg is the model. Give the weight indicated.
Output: 29; kg
